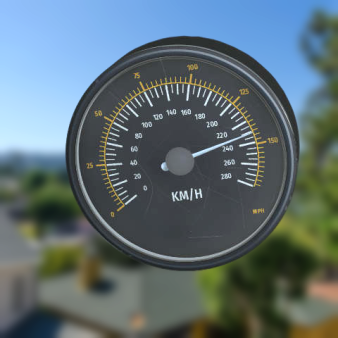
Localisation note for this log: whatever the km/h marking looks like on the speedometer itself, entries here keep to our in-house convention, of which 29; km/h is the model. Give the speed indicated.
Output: 230; km/h
